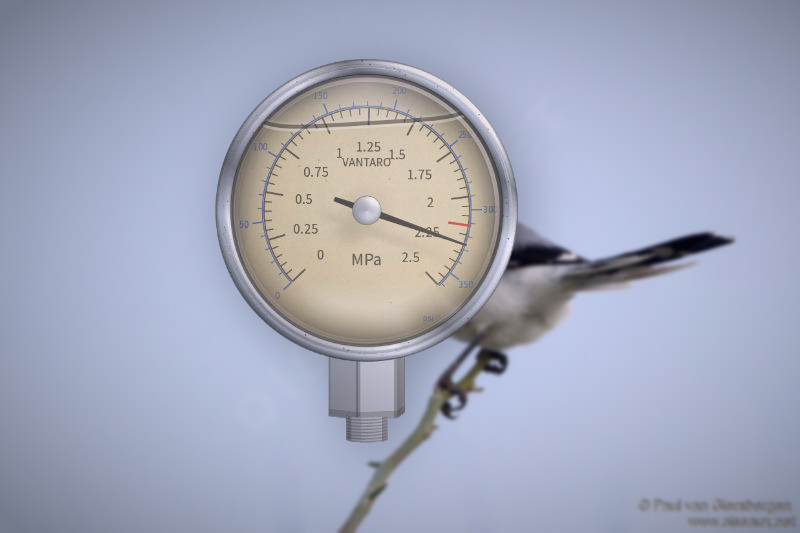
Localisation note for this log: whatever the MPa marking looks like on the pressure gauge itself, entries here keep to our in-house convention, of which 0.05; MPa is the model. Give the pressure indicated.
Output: 2.25; MPa
